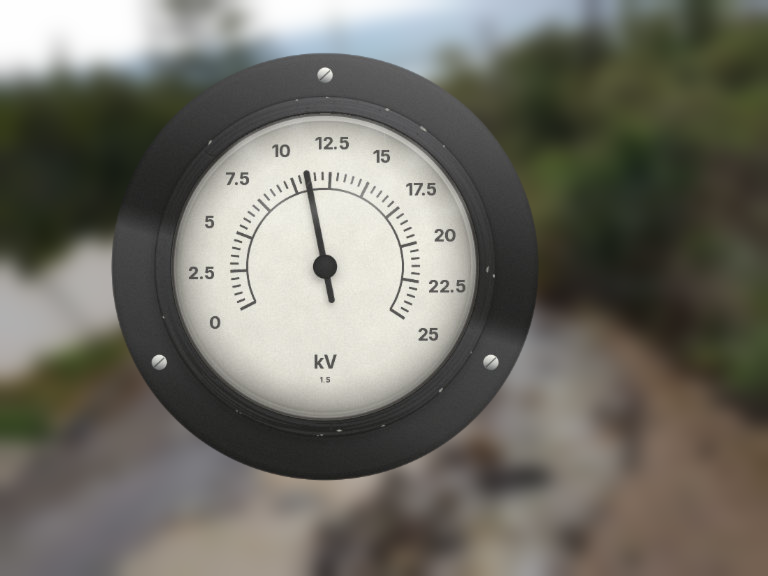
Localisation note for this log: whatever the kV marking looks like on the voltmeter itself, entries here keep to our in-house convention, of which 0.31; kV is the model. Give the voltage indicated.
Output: 11; kV
